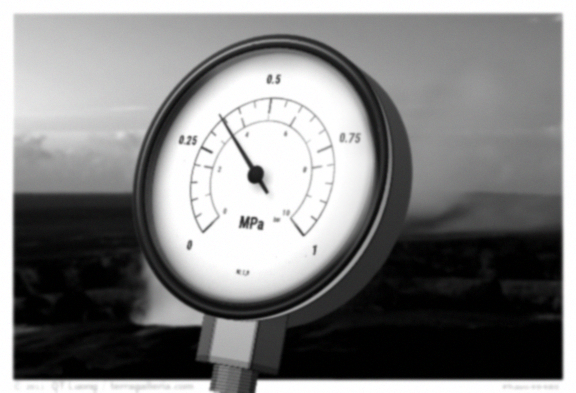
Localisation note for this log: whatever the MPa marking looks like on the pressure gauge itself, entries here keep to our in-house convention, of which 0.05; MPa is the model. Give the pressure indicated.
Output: 0.35; MPa
